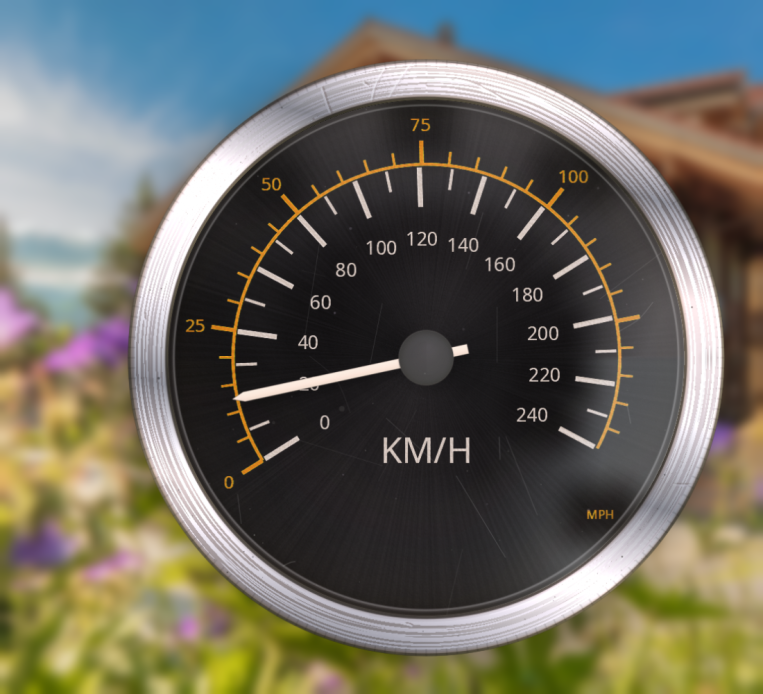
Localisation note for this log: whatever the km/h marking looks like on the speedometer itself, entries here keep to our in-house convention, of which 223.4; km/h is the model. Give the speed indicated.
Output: 20; km/h
